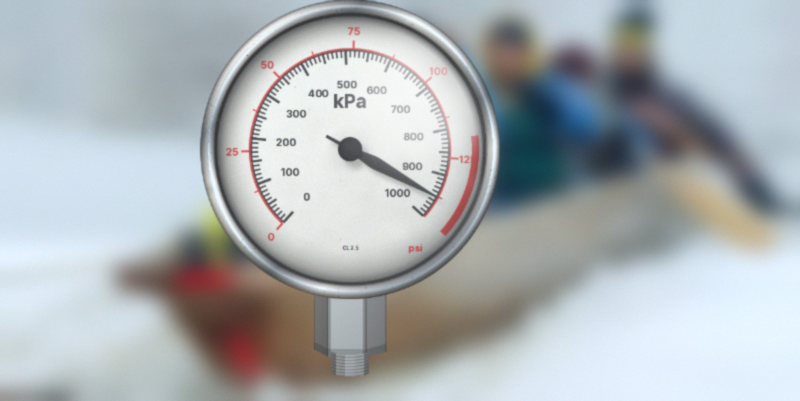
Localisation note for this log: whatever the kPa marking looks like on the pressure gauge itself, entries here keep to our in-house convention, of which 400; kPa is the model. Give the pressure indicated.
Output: 950; kPa
